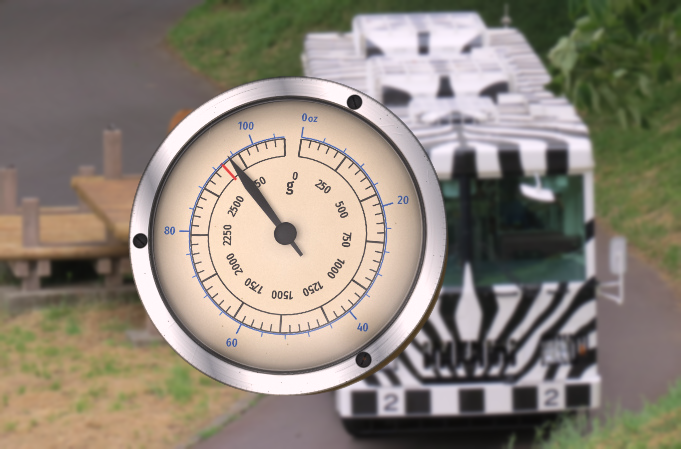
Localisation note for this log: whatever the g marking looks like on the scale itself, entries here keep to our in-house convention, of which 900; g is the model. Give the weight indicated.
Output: 2700; g
